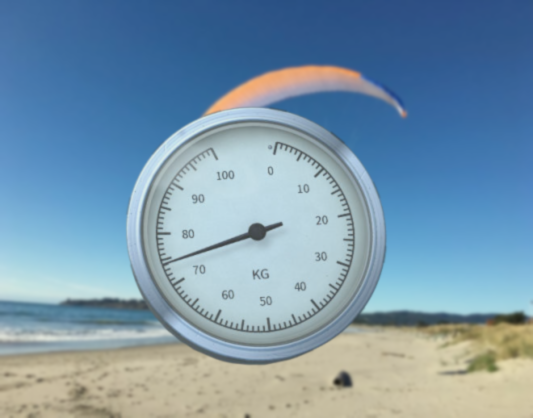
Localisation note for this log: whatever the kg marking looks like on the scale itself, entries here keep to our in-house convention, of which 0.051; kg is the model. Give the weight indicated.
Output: 74; kg
